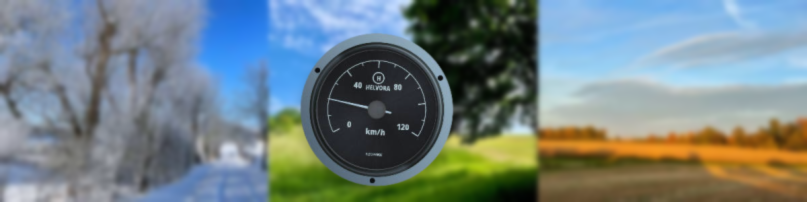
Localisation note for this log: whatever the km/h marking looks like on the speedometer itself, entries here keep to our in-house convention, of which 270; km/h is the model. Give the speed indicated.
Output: 20; km/h
